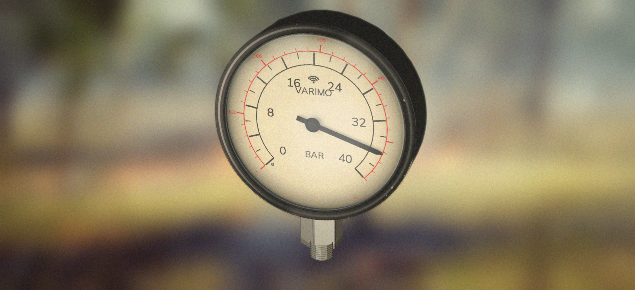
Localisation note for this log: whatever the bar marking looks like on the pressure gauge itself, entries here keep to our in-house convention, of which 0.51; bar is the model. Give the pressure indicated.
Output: 36; bar
